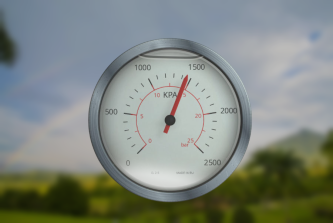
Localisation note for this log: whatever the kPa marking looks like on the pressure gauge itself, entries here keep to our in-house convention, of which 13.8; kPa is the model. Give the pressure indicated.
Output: 1450; kPa
